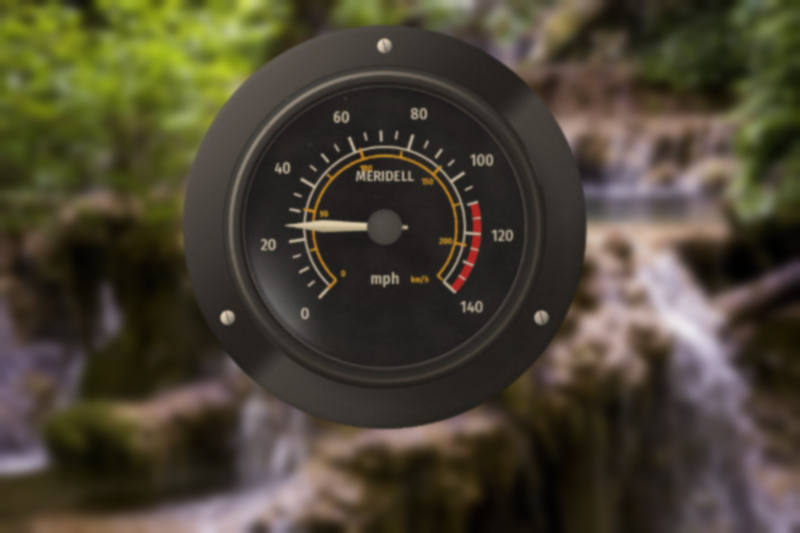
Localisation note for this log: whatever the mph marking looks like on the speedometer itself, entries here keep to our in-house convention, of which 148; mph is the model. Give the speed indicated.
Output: 25; mph
